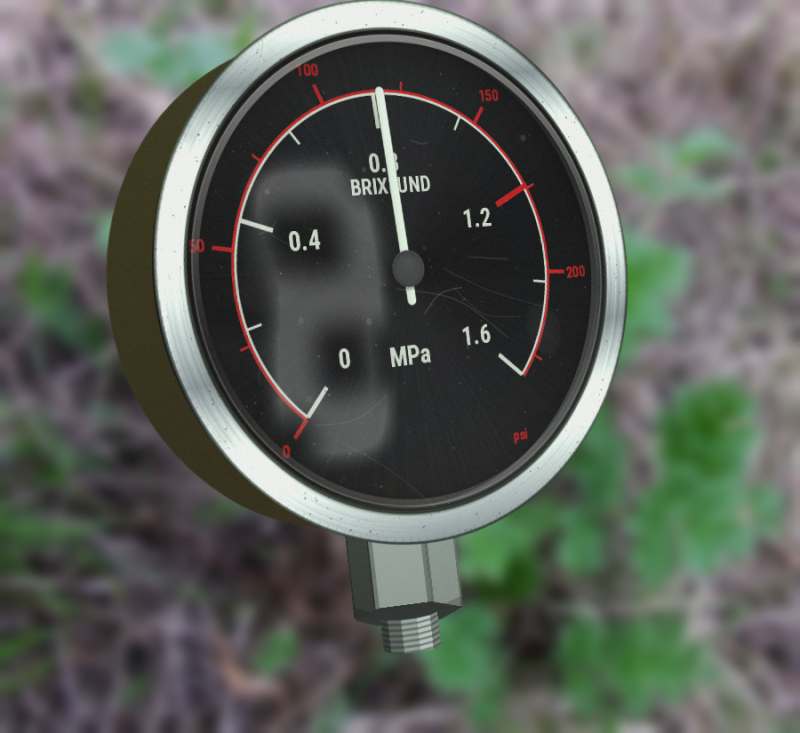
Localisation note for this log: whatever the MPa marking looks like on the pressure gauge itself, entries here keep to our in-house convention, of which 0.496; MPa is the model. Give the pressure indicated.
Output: 0.8; MPa
